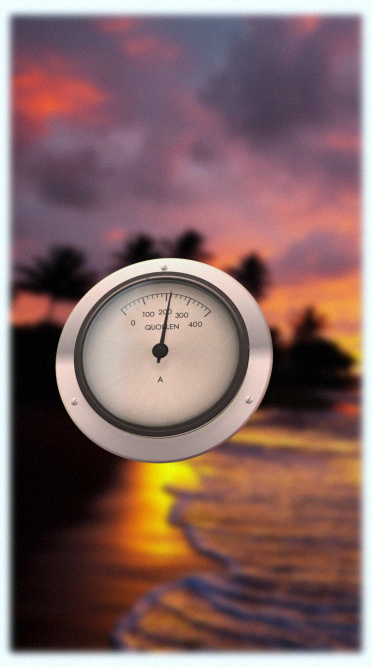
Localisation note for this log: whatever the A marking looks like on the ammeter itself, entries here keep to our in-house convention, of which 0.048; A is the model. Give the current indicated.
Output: 220; A
